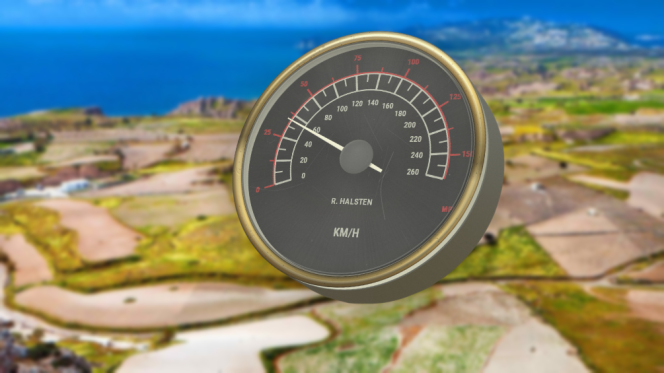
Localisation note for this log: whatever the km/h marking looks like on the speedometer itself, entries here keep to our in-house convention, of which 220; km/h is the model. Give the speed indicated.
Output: 55; km/h
